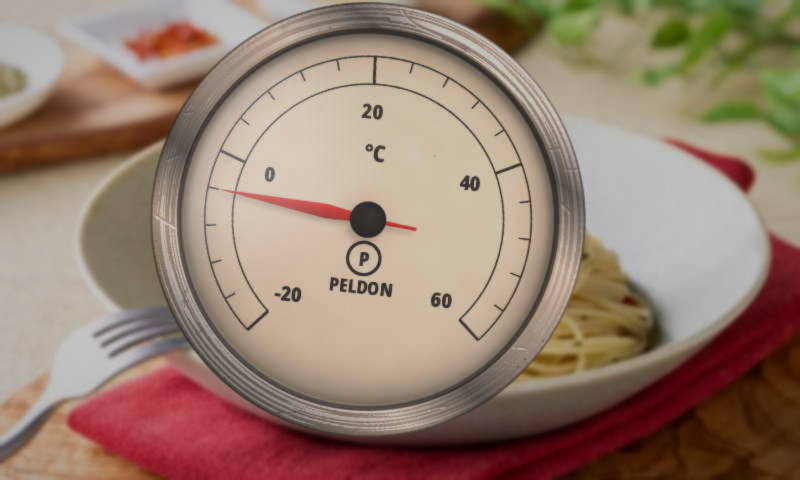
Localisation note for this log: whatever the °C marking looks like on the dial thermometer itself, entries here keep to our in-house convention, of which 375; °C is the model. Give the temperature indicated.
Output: -4; °C
